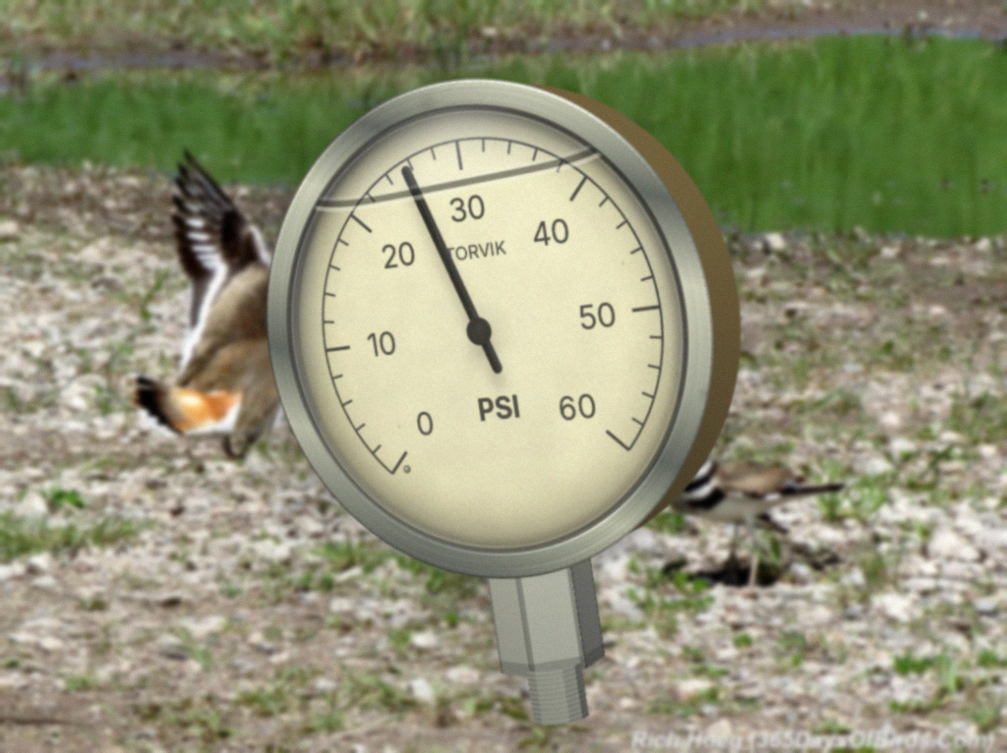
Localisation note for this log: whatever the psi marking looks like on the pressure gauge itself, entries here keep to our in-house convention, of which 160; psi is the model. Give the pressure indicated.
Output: 26; psi
